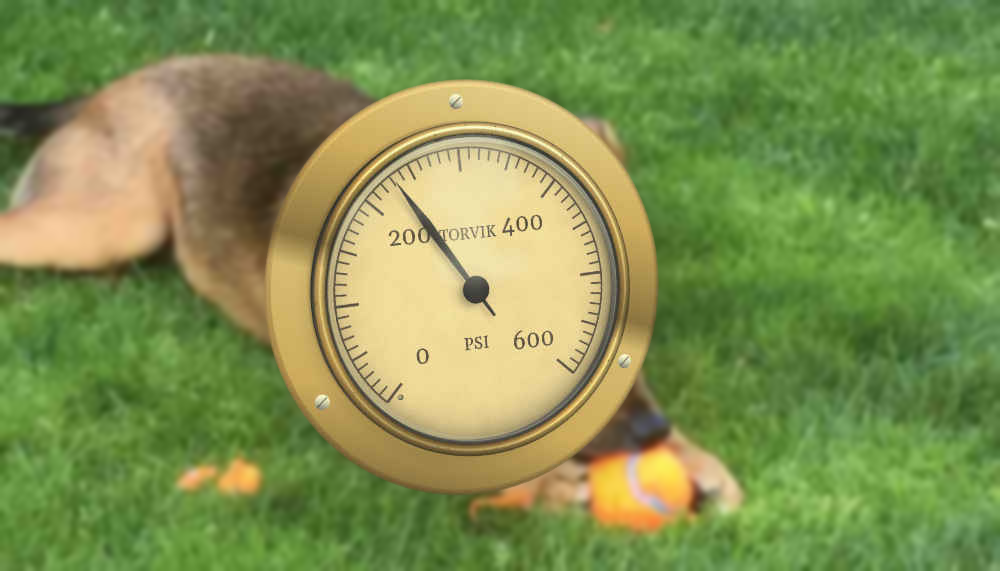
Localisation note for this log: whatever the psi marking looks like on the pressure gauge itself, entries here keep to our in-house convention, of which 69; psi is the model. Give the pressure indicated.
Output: 230; psi
